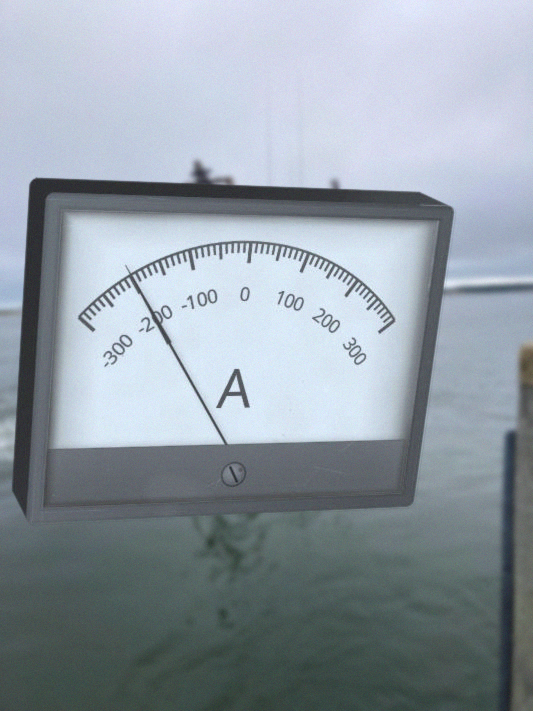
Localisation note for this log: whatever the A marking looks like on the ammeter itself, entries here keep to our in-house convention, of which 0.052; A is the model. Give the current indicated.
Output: -200; A
